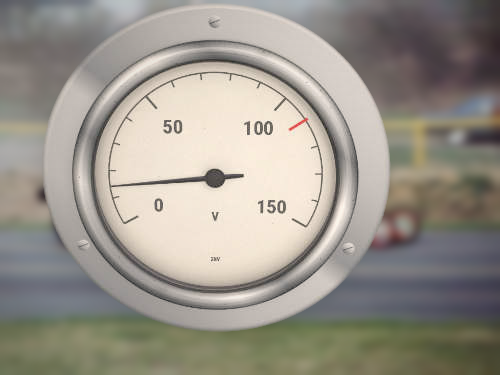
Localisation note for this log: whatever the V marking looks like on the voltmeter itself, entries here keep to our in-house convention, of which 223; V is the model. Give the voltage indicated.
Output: 15; V
